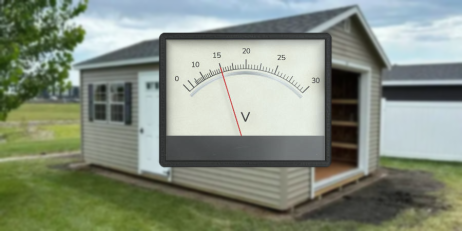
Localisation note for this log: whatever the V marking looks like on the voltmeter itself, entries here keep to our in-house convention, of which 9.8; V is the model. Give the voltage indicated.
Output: 15; V
